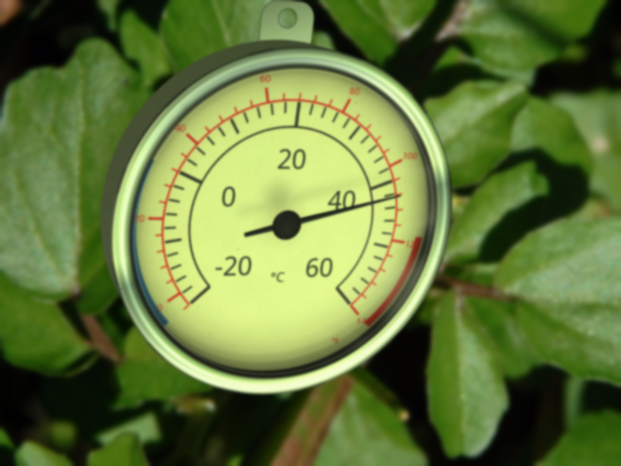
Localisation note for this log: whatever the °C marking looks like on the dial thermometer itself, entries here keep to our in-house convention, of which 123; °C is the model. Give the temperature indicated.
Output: 42; °C
